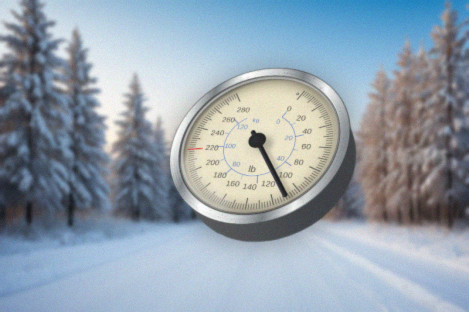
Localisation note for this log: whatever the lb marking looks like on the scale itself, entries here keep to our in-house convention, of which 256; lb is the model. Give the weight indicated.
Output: 110; lb
